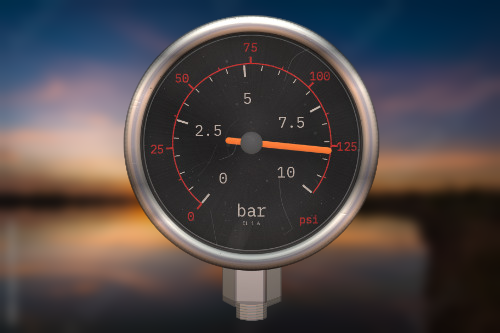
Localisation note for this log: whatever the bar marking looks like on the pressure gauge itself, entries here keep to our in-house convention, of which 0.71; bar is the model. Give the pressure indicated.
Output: 8.75; bar
